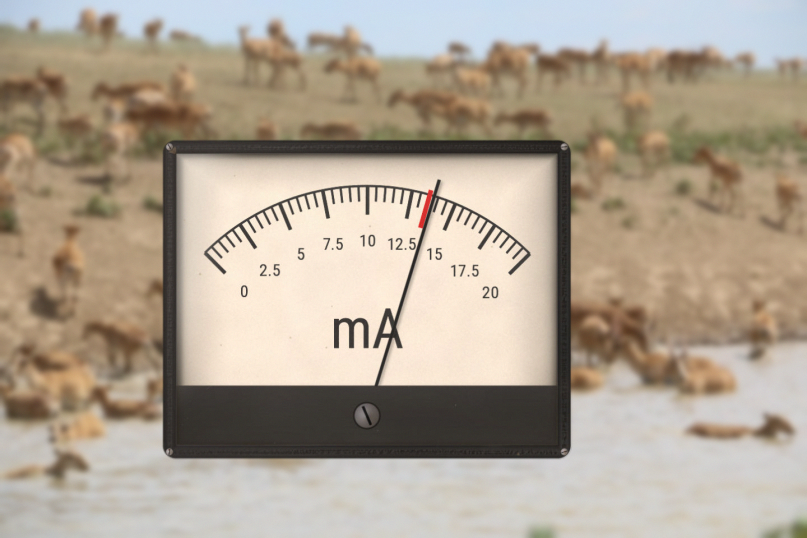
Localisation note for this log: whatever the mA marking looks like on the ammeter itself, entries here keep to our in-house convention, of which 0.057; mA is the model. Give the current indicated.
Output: 13.75; mA
